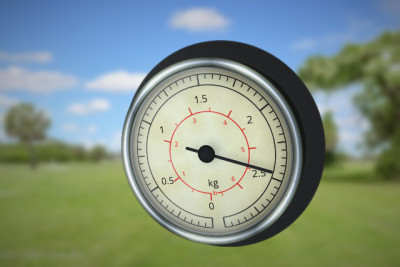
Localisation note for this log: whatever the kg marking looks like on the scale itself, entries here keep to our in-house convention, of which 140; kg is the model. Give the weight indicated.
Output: 2.45; kg
